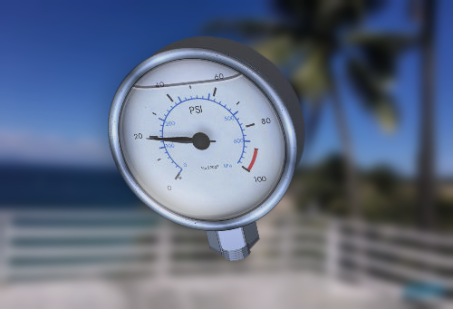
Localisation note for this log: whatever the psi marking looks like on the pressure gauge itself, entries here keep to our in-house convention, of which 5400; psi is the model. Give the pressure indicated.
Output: 20; psi
